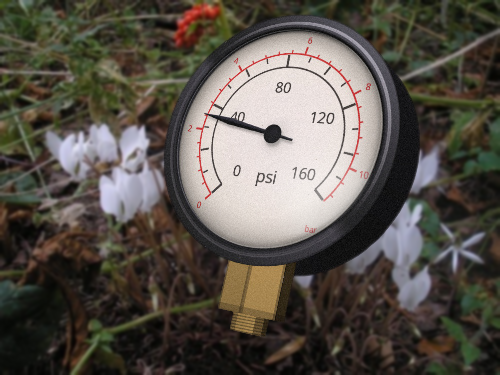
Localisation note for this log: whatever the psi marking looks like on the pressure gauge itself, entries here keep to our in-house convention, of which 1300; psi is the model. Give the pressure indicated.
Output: 35; psi
